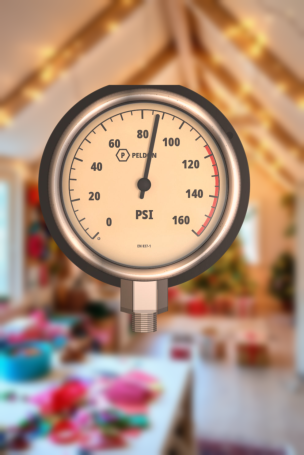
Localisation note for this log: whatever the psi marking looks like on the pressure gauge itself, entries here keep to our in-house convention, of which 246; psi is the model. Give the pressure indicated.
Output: 87.5; psi
